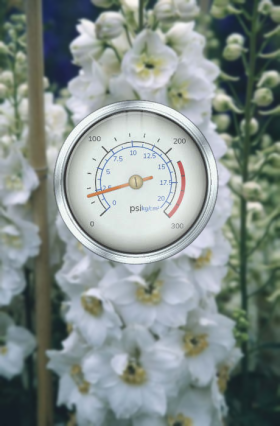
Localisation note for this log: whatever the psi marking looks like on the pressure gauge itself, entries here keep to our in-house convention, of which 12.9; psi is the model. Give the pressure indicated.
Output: 30; psi
